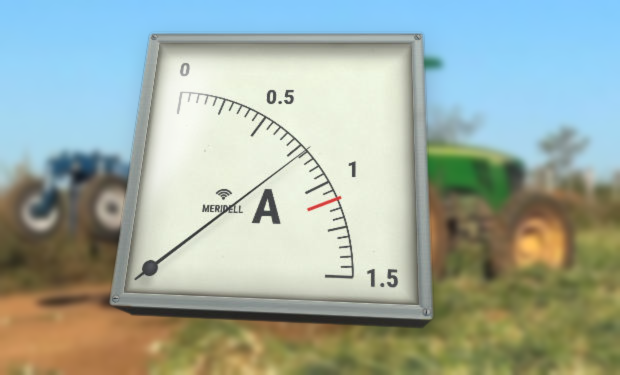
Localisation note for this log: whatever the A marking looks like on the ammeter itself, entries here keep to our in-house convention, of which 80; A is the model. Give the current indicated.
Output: 0.8; A
